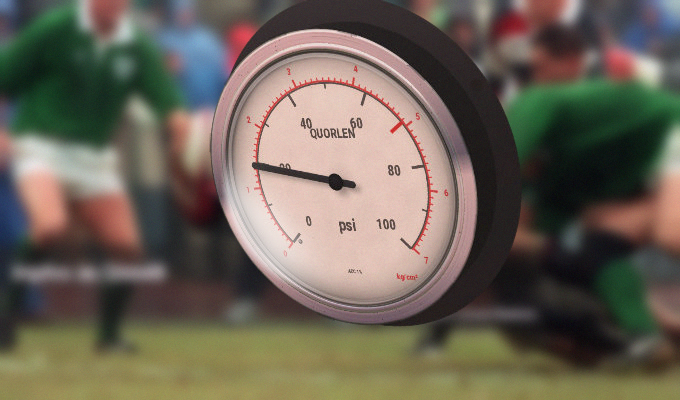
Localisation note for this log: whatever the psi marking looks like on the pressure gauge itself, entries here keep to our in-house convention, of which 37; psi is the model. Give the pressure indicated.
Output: 20; psi
